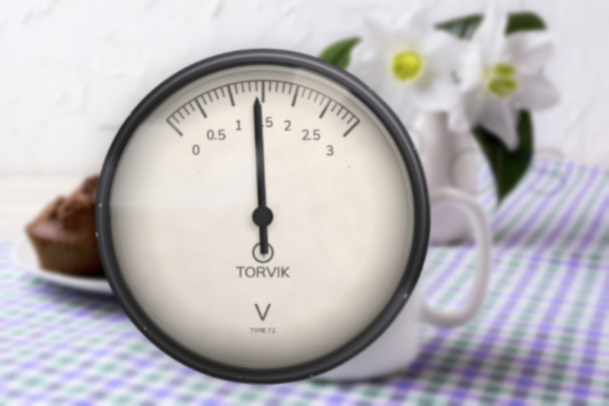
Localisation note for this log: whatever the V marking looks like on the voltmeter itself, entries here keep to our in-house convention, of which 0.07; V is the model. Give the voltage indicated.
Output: 1.4; V
